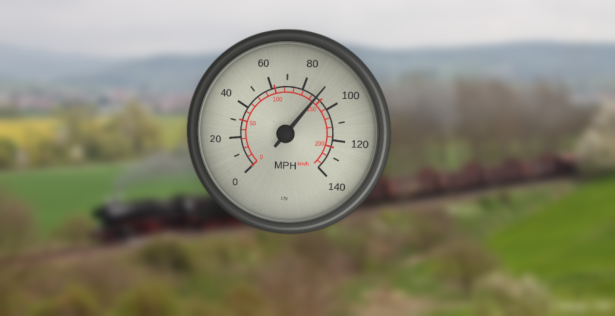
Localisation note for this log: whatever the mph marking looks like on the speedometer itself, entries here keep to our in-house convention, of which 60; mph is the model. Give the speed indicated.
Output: 90; mph
